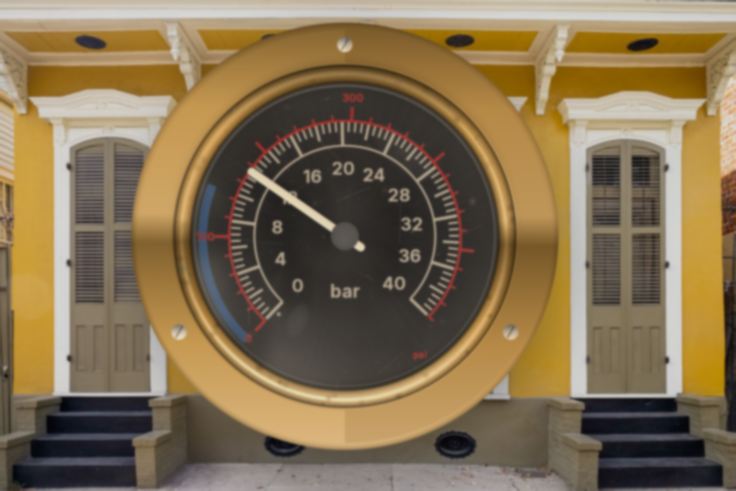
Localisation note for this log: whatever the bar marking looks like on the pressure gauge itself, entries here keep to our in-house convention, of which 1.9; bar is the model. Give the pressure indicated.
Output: 12; bar
